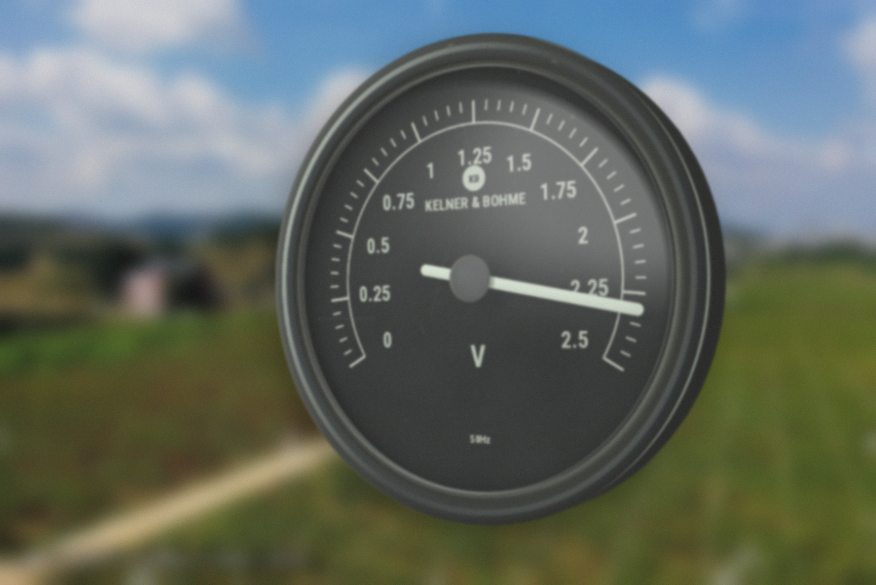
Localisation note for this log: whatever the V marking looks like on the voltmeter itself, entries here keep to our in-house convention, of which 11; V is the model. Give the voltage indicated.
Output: 2.3; V
